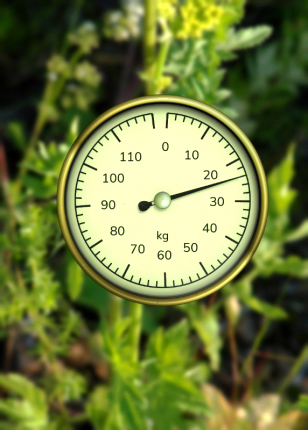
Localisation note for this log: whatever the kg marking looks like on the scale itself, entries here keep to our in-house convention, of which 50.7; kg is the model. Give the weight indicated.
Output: 24; kg
